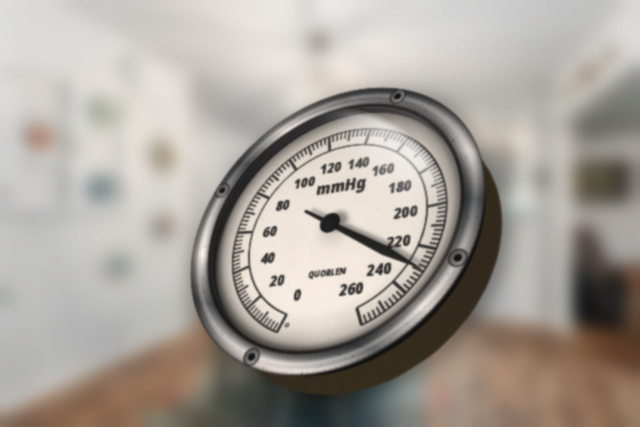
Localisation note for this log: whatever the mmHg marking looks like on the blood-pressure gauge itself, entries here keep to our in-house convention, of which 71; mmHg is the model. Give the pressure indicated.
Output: 230; mmHg
